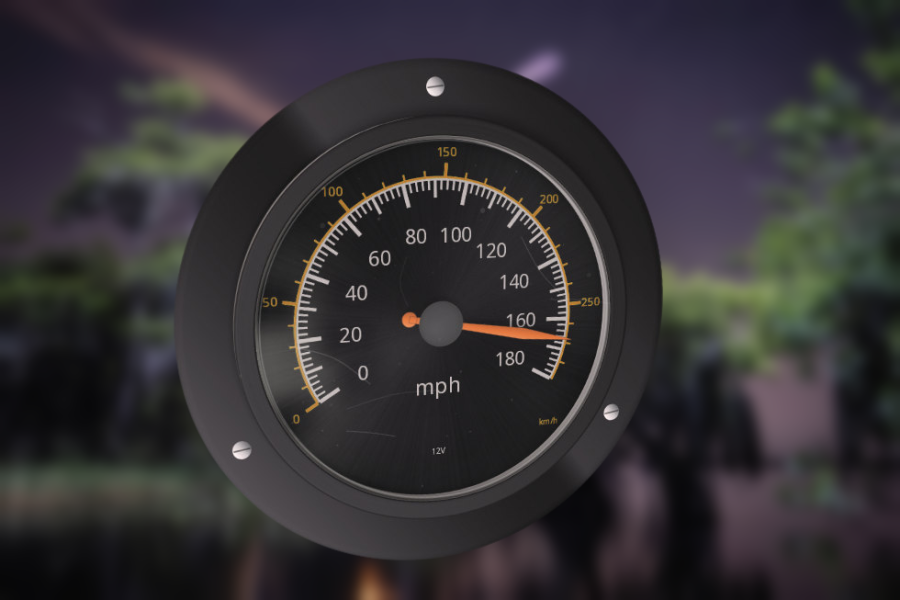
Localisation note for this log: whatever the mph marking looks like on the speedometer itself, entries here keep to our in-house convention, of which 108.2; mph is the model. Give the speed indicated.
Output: 166; mph
